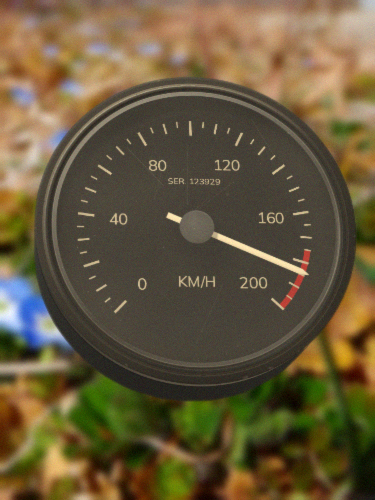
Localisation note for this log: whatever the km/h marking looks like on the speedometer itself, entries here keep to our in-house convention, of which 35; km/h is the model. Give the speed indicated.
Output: 185; km/h
